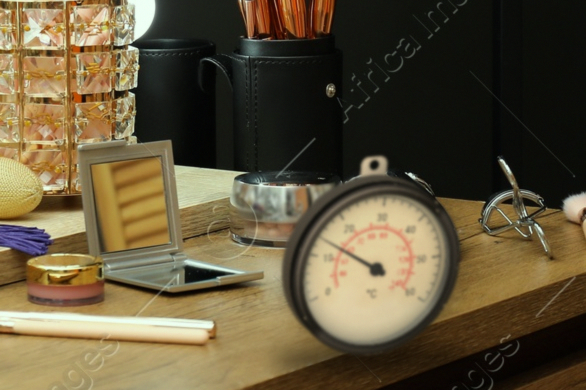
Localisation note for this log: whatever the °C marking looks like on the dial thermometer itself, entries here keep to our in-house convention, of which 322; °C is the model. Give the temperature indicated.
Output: 14; °C
